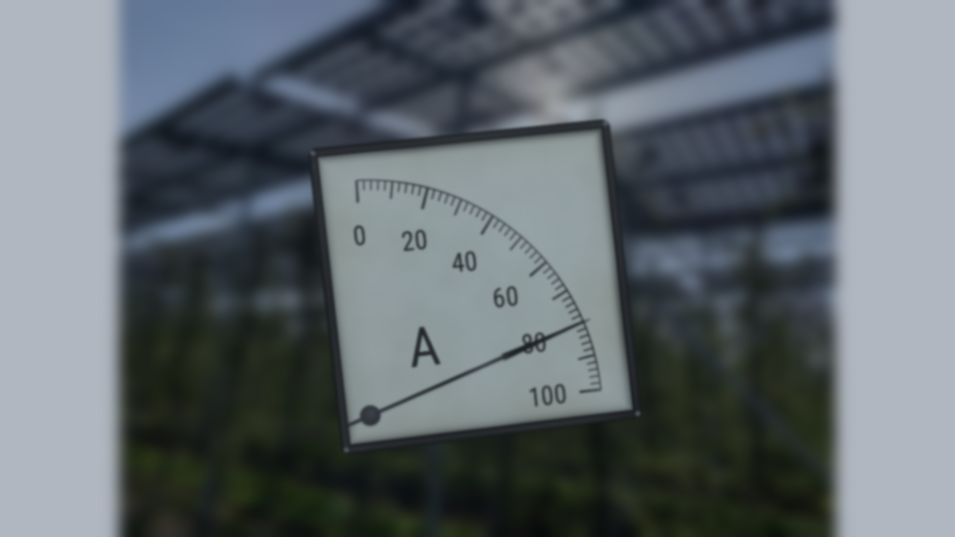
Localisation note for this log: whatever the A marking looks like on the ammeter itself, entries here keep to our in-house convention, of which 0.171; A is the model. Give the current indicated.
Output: 80; A
